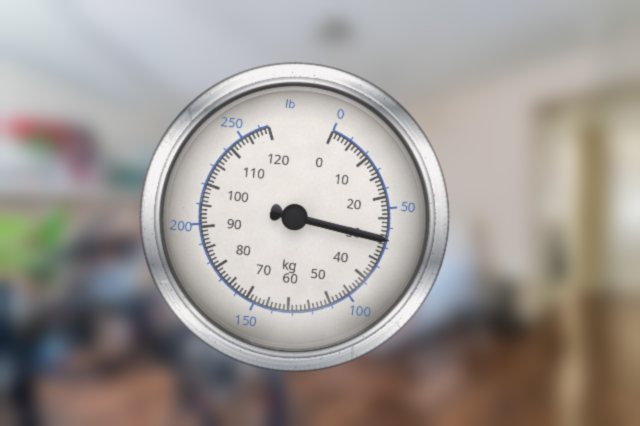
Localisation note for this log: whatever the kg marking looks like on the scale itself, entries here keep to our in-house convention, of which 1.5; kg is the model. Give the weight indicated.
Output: 30; kg
